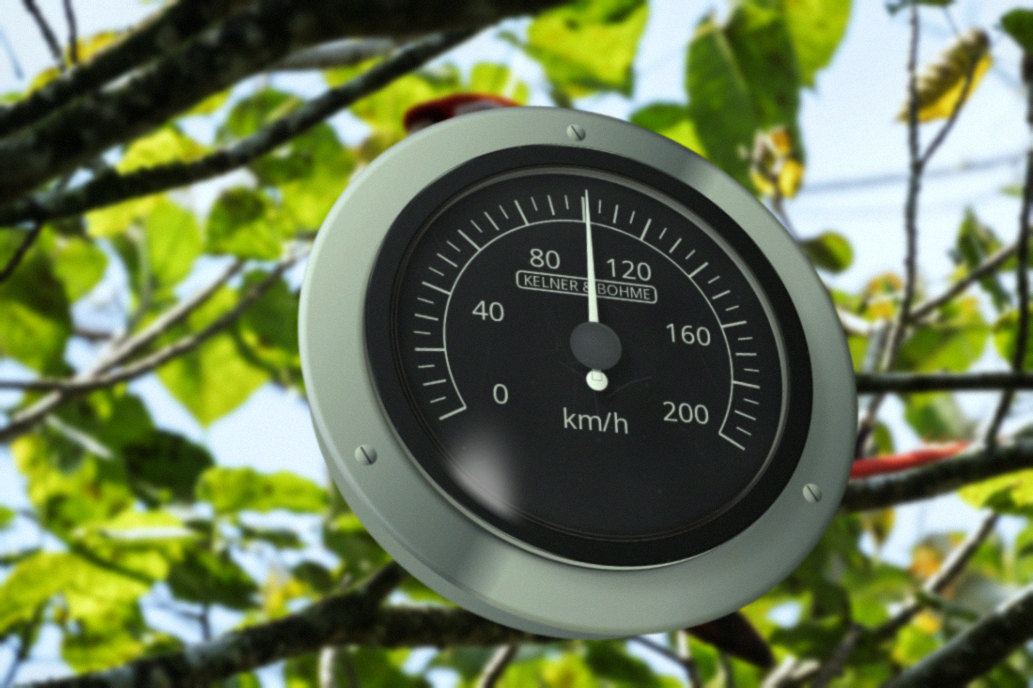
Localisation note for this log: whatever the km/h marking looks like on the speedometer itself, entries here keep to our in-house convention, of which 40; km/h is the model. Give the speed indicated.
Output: 100; km/h
